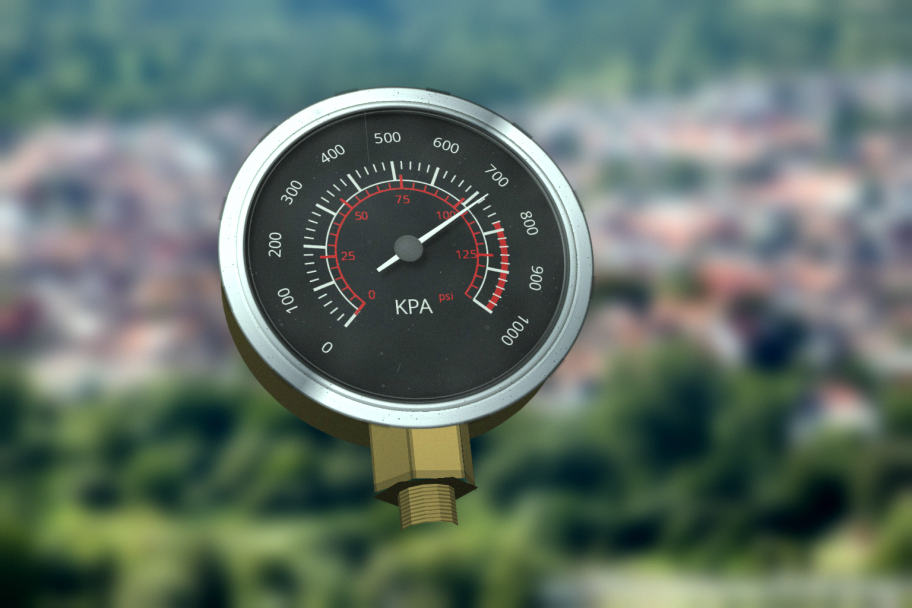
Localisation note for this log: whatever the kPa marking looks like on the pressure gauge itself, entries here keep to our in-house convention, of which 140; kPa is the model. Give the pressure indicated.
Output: 720; kPa
